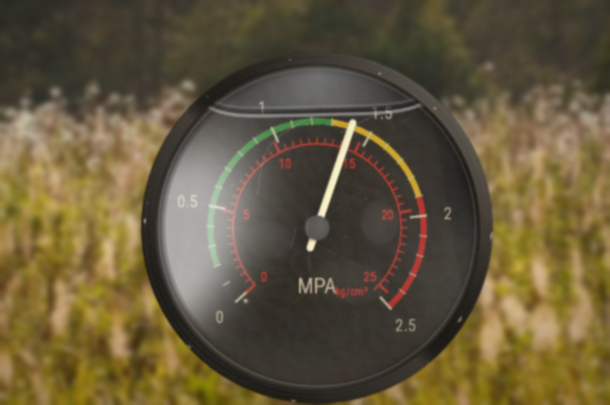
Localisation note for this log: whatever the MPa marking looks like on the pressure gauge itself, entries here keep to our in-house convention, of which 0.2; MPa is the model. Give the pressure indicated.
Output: 1.4; MPa
